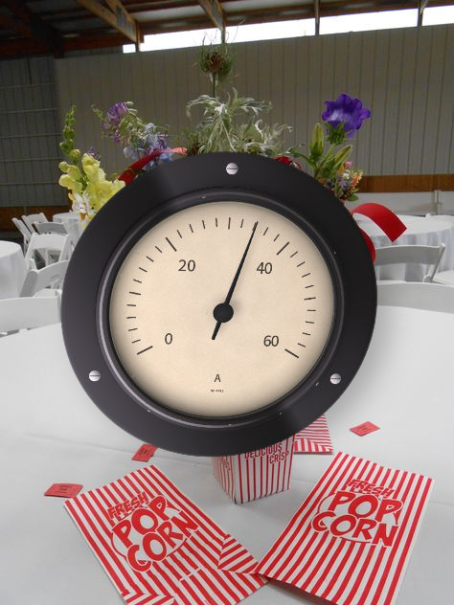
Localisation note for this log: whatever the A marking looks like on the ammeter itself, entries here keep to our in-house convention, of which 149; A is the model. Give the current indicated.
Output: 34; A
